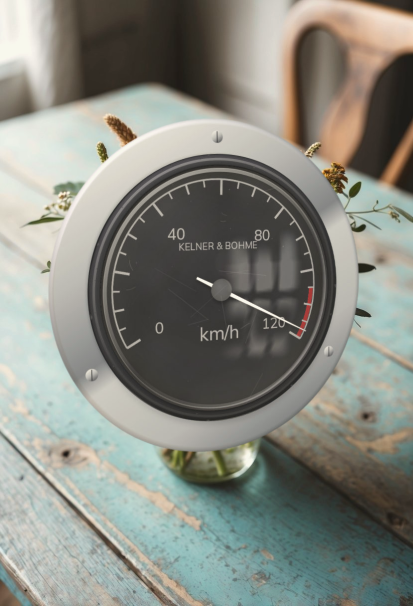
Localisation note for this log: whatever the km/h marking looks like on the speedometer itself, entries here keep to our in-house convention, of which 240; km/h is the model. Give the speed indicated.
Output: 117.5; km/h
